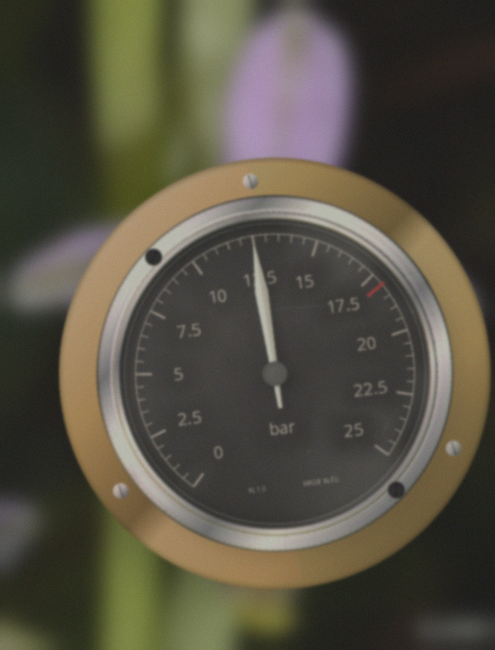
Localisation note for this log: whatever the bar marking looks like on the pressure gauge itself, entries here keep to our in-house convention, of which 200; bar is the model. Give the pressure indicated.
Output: 12.5; bar
